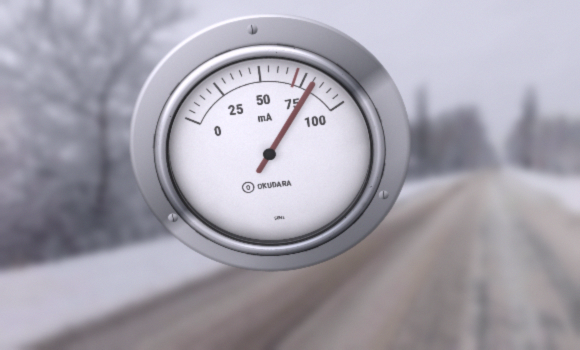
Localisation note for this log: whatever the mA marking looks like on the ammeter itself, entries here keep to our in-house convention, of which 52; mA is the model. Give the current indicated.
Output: 80; mA
